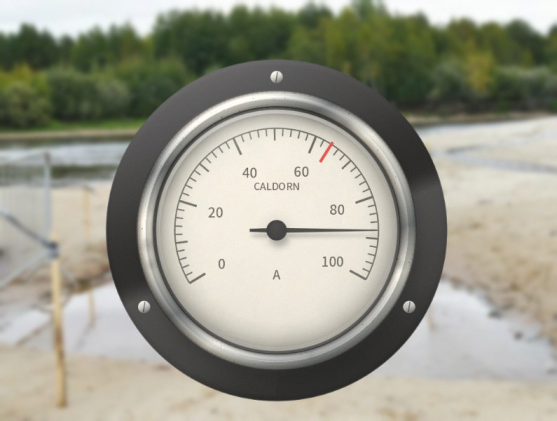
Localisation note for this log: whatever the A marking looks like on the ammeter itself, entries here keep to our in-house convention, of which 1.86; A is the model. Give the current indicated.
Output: 88; A
